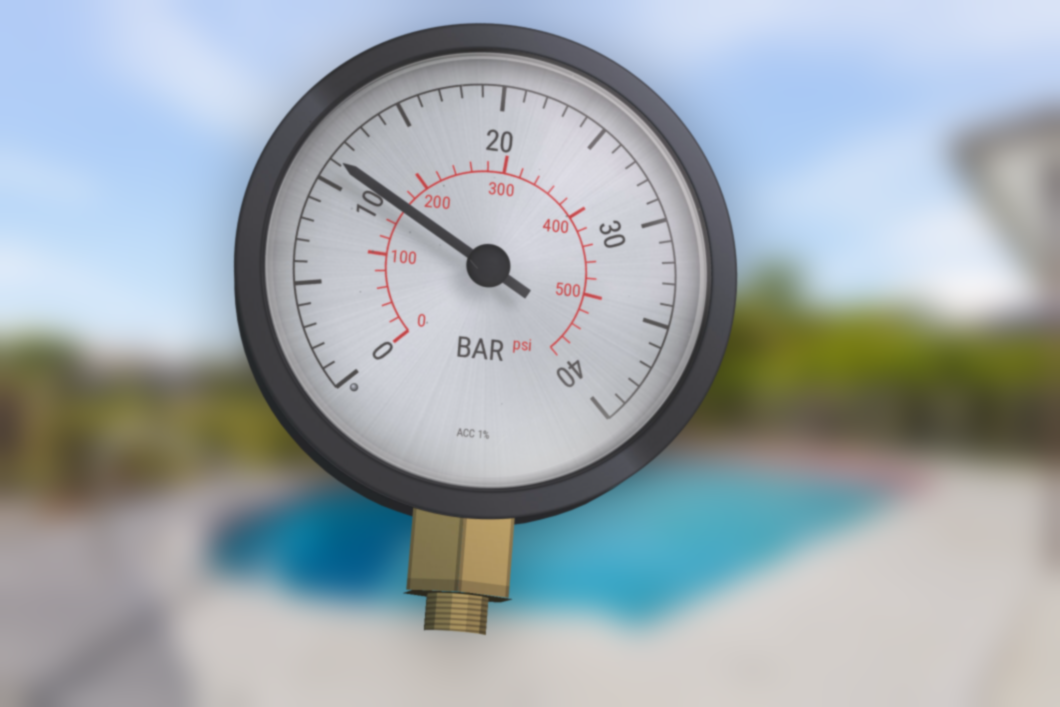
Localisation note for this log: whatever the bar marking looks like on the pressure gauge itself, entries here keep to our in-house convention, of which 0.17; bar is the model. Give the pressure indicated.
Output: 11; bar
